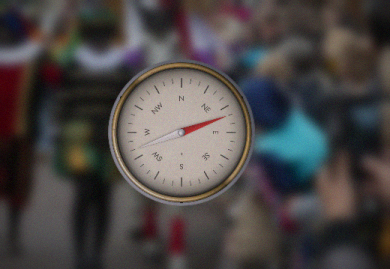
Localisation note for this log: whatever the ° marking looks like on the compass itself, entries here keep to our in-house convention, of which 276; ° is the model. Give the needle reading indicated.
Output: 70; °
